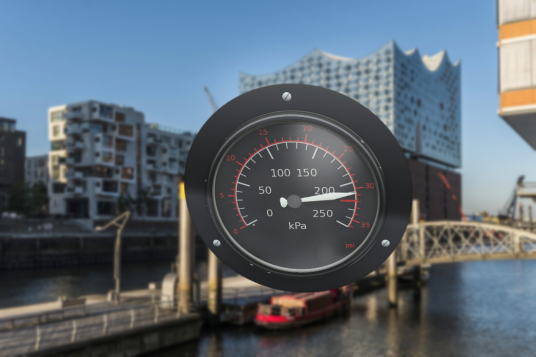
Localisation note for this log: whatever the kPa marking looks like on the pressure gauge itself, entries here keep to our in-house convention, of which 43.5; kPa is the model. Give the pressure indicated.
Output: 210; kPa
